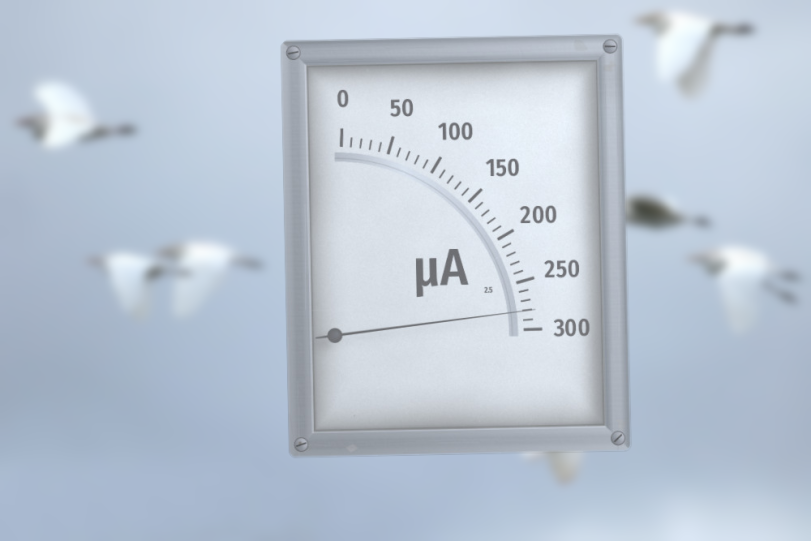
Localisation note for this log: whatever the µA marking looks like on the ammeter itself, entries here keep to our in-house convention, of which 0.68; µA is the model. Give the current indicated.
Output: 280; µA
